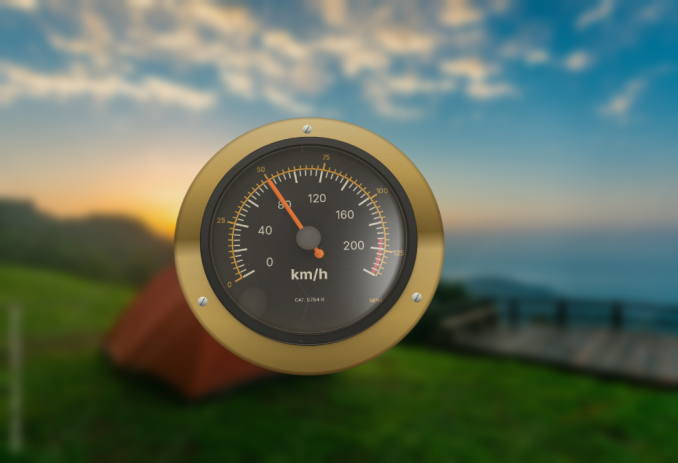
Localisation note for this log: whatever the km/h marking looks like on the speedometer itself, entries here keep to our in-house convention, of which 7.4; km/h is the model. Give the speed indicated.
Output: 80; km/h
